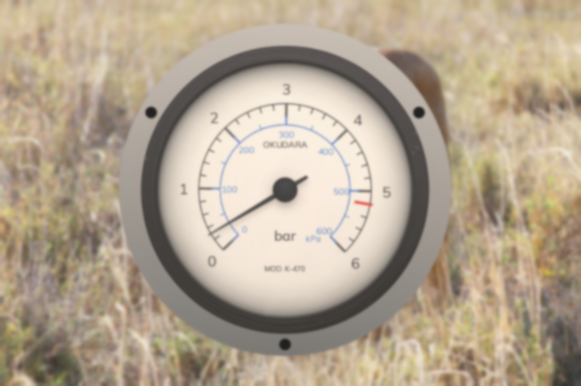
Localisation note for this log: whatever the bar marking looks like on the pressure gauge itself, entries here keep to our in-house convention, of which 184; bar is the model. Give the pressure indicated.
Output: 0.3; bar
